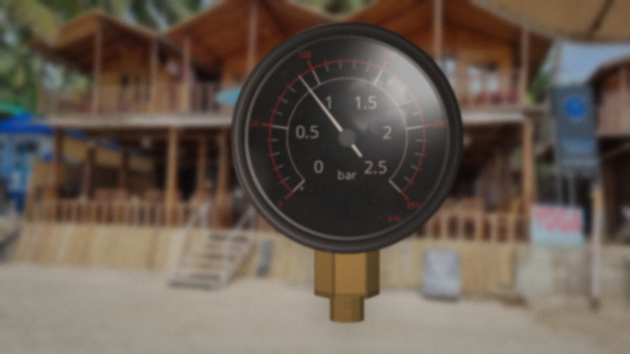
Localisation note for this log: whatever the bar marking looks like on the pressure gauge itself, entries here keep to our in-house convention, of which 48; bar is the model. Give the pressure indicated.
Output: 0.9; bar
